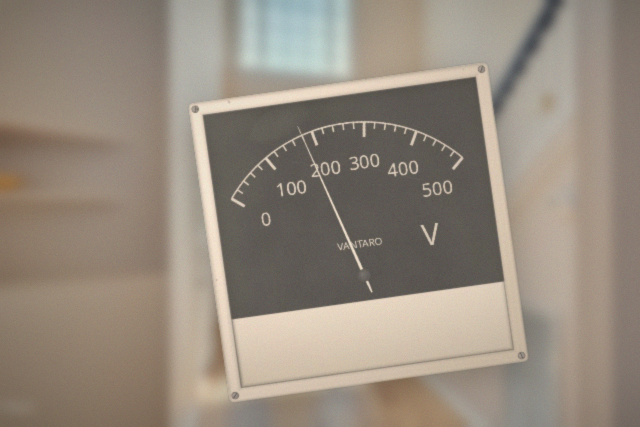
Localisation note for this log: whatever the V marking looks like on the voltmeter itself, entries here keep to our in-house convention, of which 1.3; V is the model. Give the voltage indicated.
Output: 180; V
